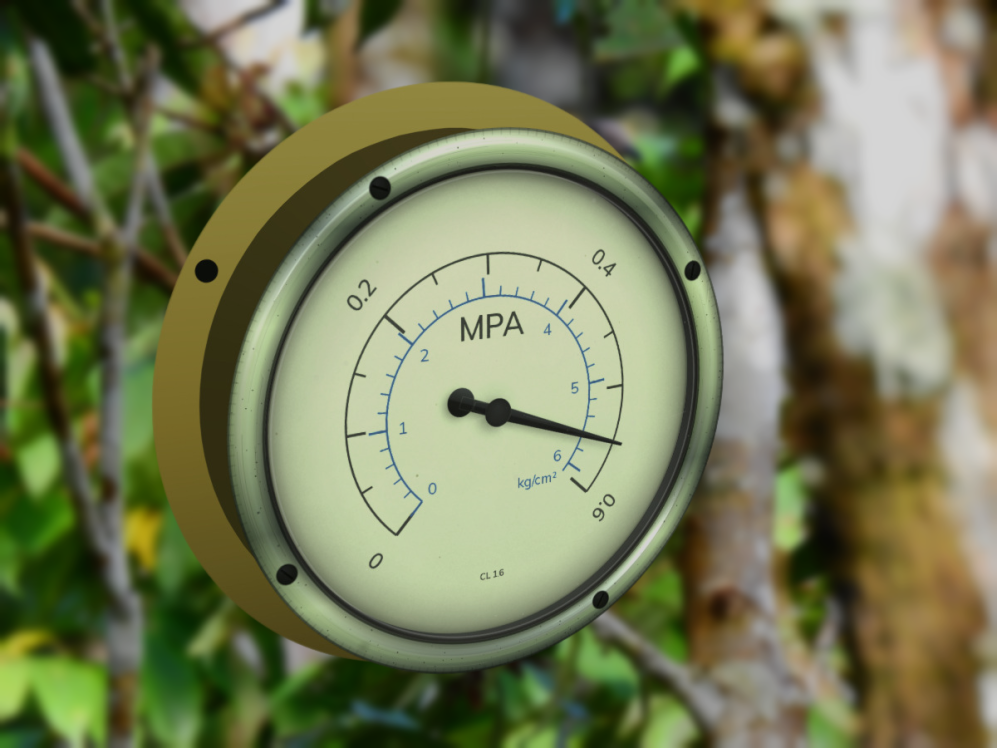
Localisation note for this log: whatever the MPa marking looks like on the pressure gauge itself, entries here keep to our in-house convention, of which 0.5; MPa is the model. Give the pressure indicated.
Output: 0.55; MPa
